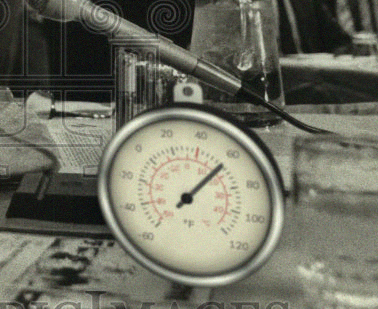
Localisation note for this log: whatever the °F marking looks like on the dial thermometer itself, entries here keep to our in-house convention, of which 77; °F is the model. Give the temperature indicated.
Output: 60; °F
